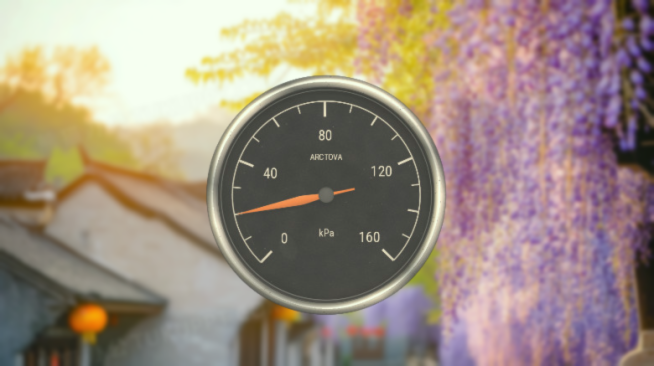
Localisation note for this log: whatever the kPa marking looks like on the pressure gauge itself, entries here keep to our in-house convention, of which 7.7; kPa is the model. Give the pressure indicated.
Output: 20; kPa
